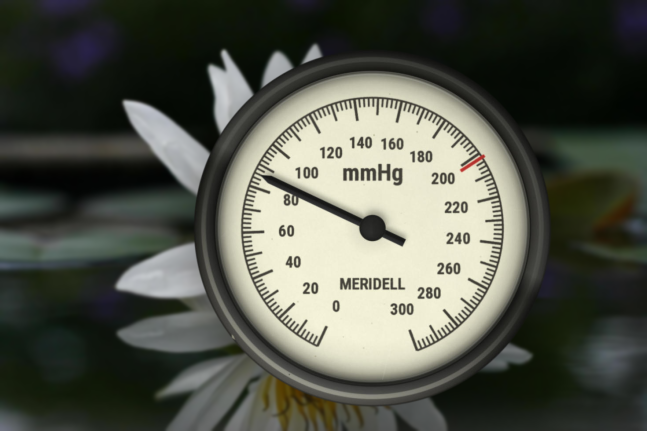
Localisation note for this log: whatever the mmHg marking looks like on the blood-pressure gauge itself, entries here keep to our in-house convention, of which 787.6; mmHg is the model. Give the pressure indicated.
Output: 86; mmHg
